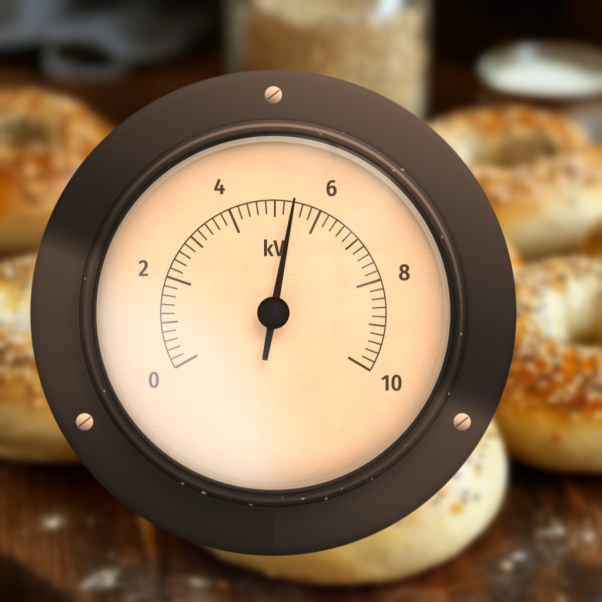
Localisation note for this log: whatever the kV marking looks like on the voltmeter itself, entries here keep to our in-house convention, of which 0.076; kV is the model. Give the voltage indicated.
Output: 5.4; kV
